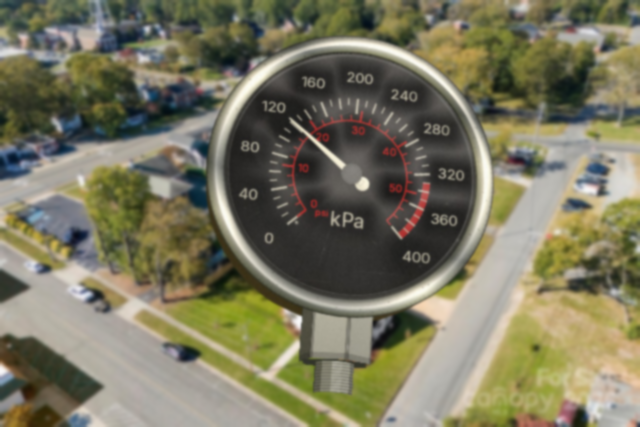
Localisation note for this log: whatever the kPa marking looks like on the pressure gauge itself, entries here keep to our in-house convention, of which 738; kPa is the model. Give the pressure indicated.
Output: 120; kPa
